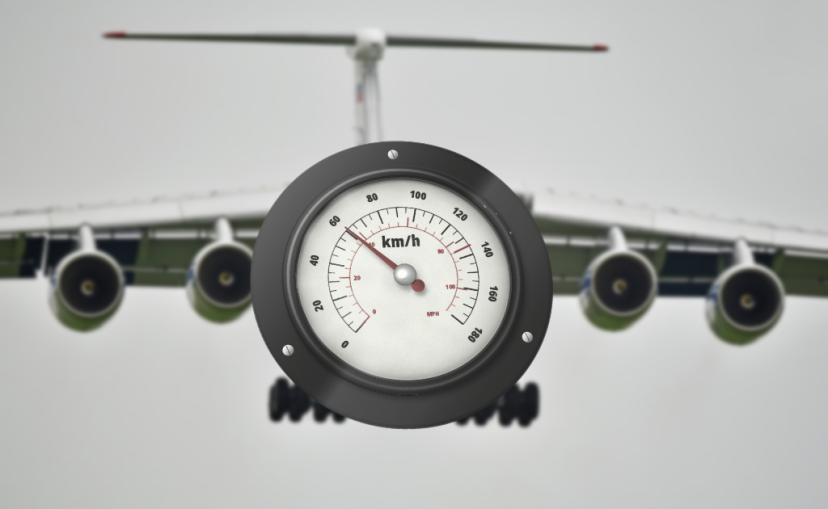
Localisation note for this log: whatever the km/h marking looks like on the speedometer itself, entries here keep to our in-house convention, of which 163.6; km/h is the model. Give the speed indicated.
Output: 60; km/h
